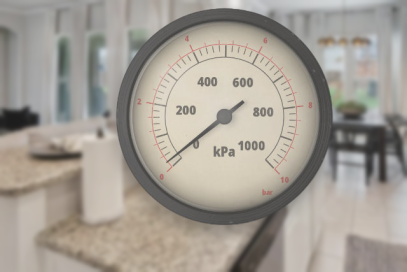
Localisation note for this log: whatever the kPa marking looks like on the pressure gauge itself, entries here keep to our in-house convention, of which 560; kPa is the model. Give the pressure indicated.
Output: 20; kPa
